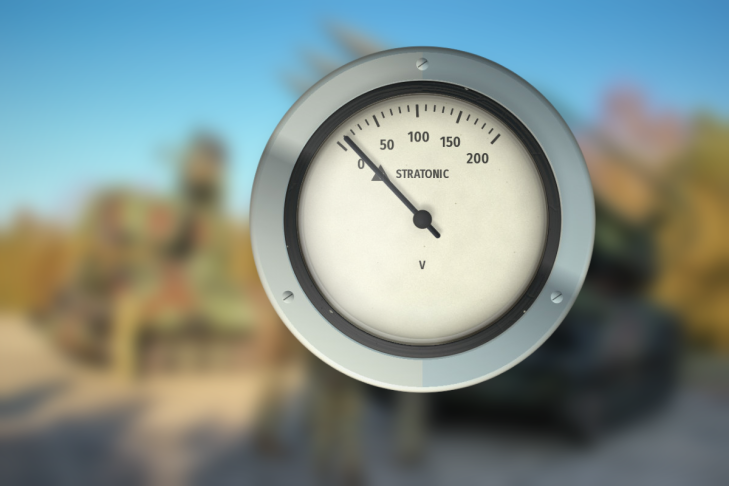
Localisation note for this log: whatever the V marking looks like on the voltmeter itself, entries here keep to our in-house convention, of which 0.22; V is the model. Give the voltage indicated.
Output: 10; V
